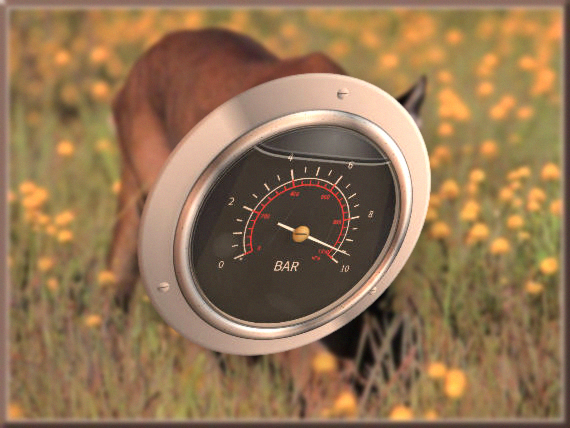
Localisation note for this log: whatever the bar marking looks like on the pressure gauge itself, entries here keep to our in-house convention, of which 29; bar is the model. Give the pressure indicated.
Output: 9.5; bar
